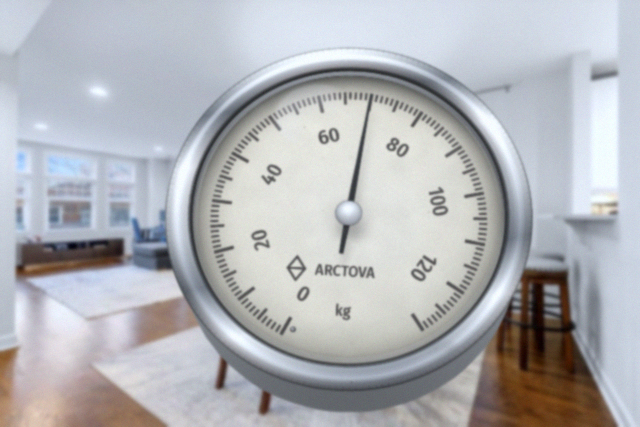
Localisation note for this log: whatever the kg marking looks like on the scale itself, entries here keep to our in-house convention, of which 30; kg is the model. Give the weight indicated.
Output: 70; kg
